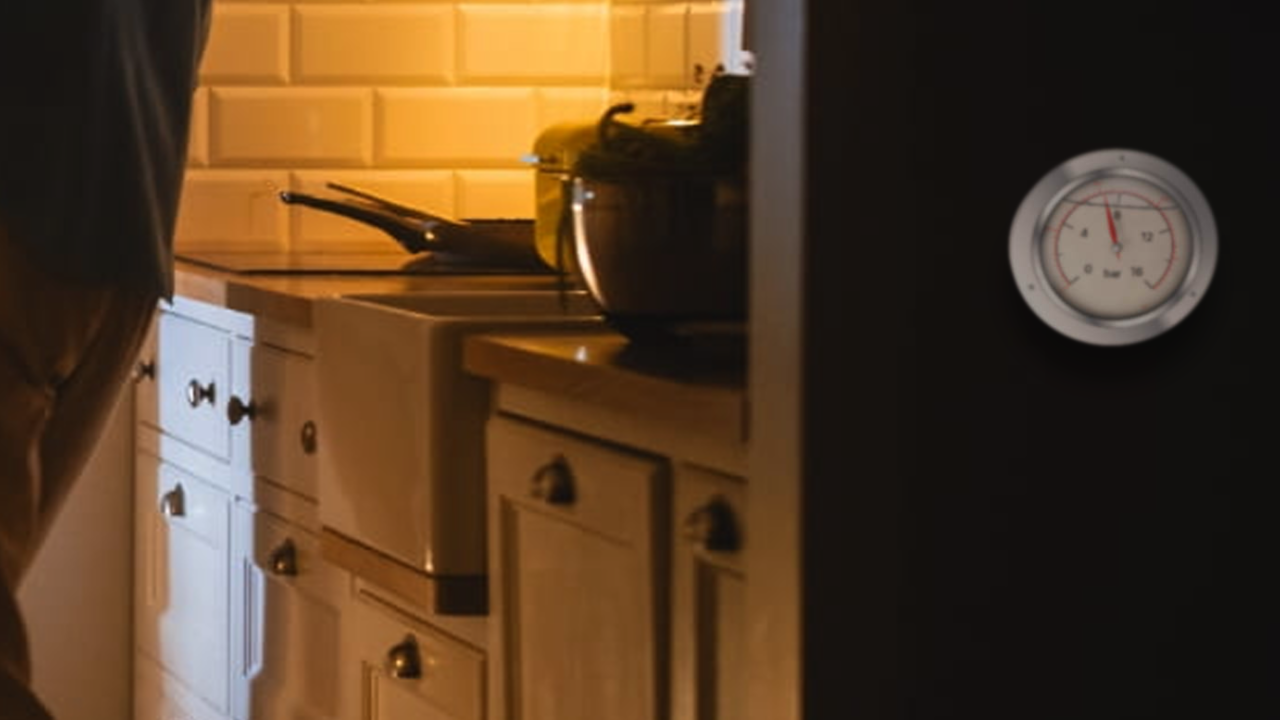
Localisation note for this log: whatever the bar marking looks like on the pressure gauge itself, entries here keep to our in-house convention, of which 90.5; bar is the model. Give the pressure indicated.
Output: 7; bar
